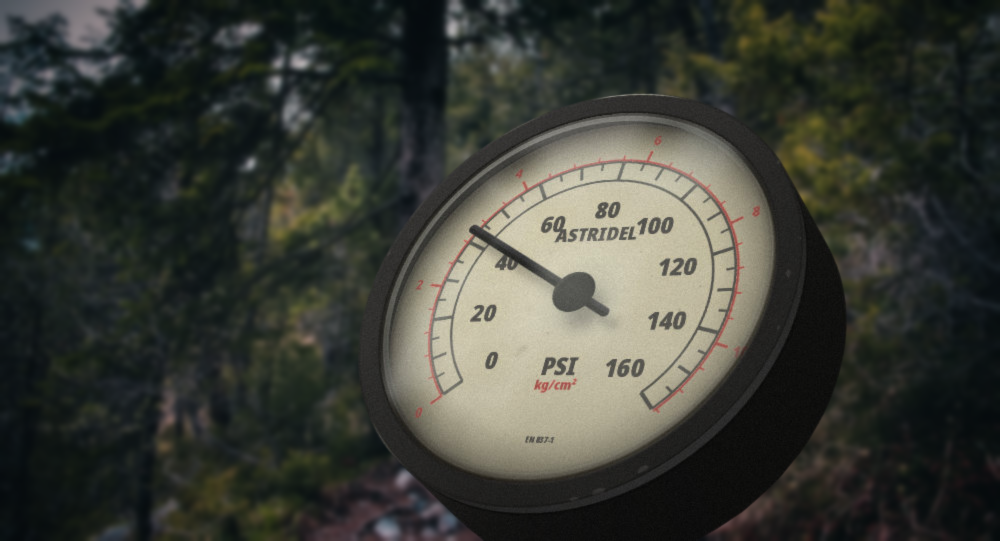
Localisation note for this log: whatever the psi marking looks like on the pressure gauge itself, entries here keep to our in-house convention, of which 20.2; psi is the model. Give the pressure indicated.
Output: 42.5; psi
